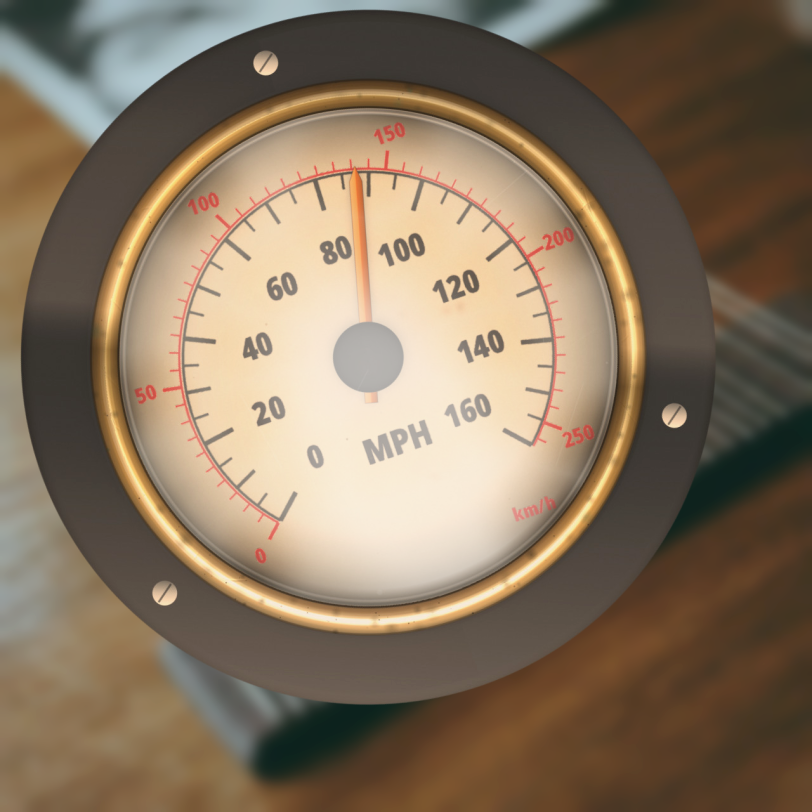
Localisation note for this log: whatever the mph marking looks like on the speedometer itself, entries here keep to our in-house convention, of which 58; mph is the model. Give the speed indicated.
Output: 87.5; mph
